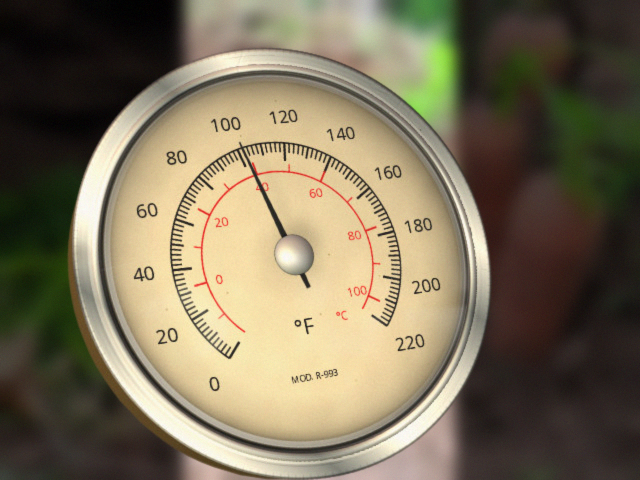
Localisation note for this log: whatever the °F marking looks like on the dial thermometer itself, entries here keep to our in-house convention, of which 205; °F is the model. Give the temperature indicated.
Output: 100; °F
